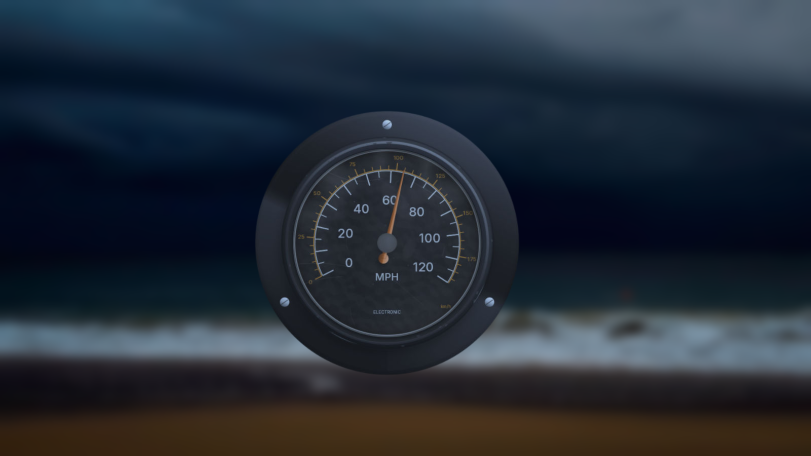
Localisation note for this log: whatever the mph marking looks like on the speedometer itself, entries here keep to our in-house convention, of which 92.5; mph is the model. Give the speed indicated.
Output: 65; mph
